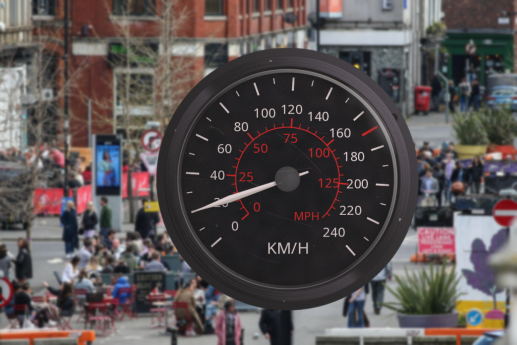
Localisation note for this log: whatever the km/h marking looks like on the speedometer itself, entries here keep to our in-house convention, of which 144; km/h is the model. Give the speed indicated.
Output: 20; km/h
